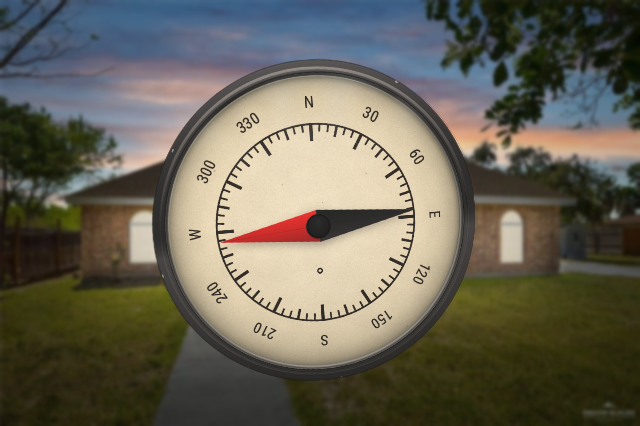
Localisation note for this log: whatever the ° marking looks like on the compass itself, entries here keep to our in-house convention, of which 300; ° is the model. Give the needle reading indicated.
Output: 265; °
